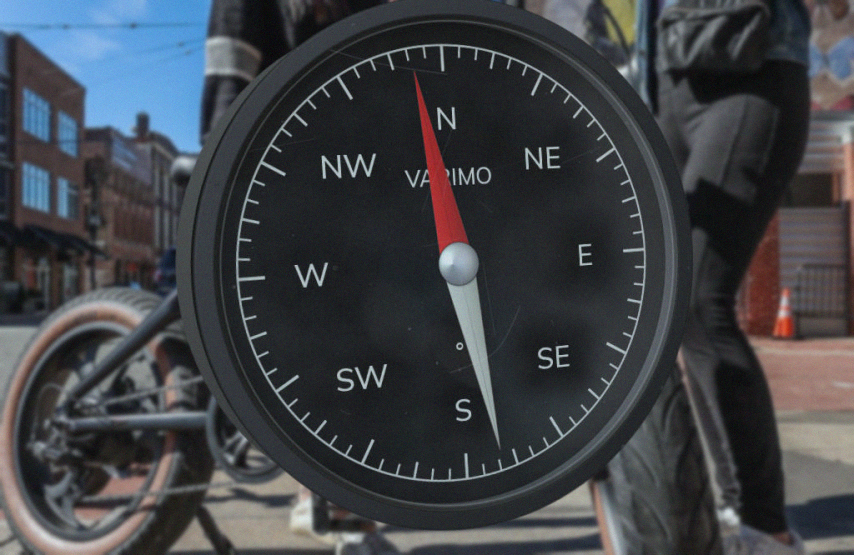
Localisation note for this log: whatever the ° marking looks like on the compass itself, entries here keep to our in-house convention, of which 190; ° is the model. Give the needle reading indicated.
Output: 350; °
